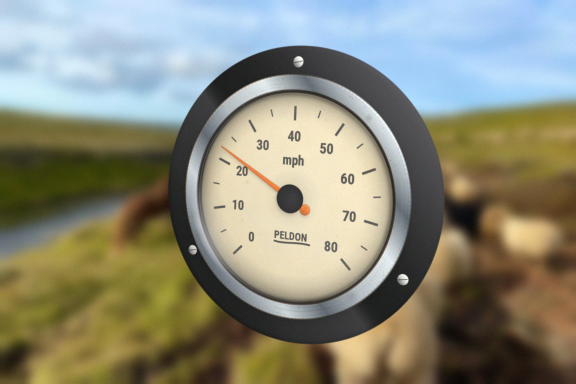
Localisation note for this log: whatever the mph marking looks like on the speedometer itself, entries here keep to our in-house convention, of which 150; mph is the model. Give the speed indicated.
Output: 22.5; mph
